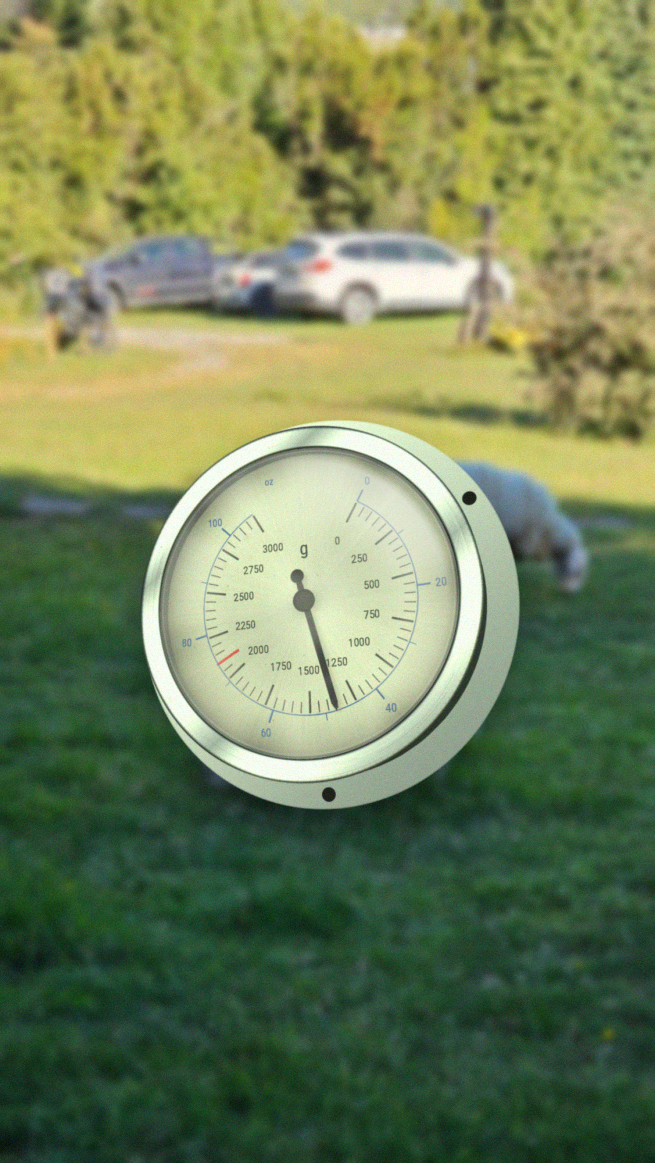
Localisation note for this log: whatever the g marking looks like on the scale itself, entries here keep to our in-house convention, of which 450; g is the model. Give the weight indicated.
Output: 1350; g
